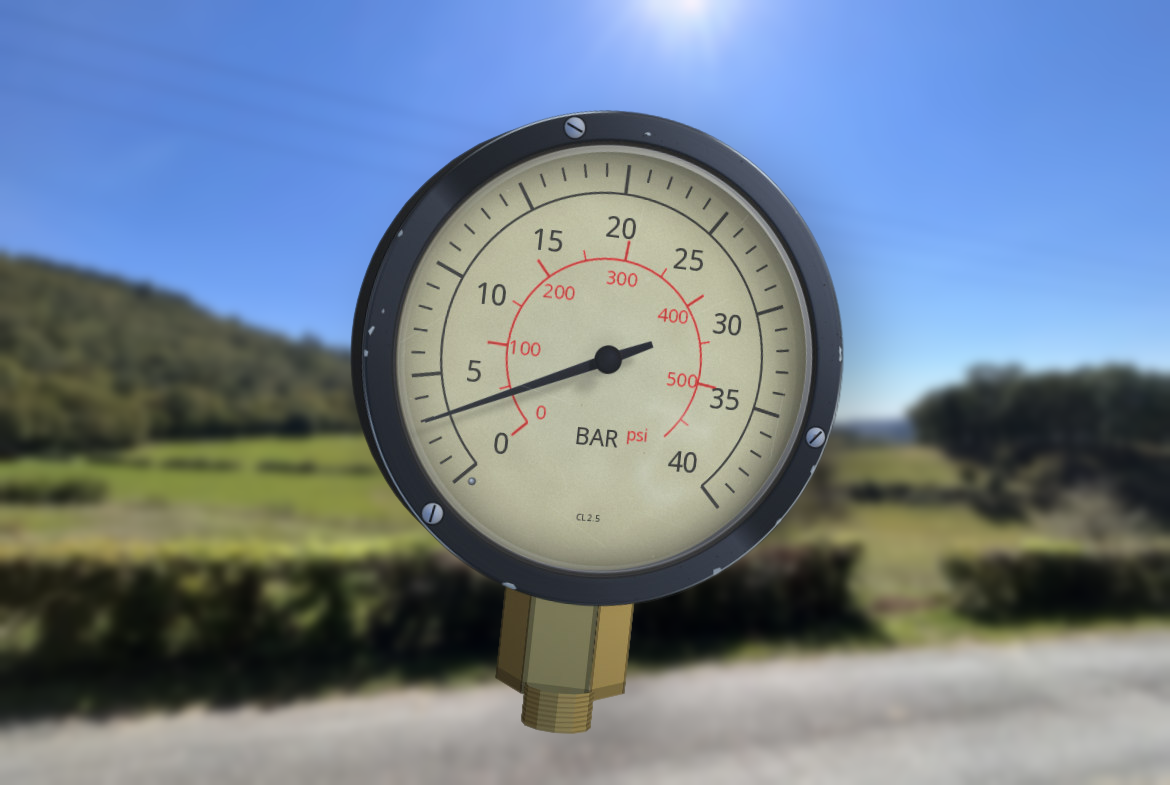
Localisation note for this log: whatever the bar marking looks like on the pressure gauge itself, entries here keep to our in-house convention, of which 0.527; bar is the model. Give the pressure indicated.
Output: 3; bar
